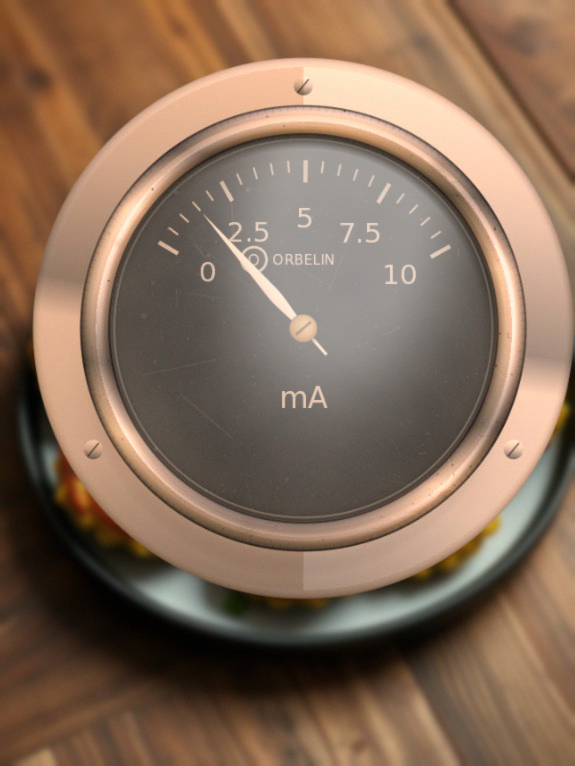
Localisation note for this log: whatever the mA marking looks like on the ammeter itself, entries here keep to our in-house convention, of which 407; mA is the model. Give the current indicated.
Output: 1.5; mA
